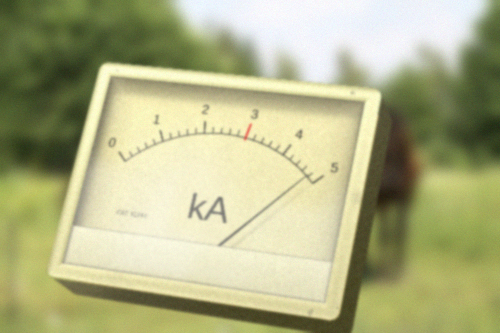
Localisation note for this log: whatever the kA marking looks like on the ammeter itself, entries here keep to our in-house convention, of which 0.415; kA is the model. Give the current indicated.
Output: 4.8; kA
